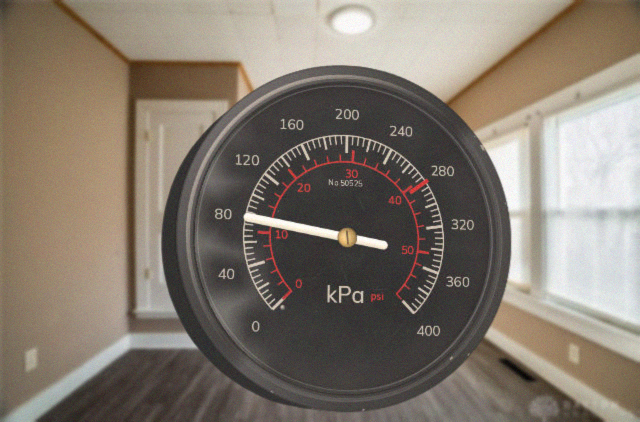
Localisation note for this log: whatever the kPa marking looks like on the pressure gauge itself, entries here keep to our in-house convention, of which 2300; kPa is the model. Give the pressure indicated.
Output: 80; kPa
